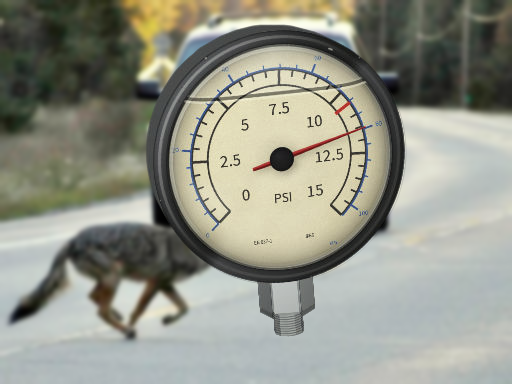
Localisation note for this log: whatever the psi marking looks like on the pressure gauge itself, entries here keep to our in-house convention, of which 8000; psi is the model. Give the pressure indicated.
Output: 11.5; psi
